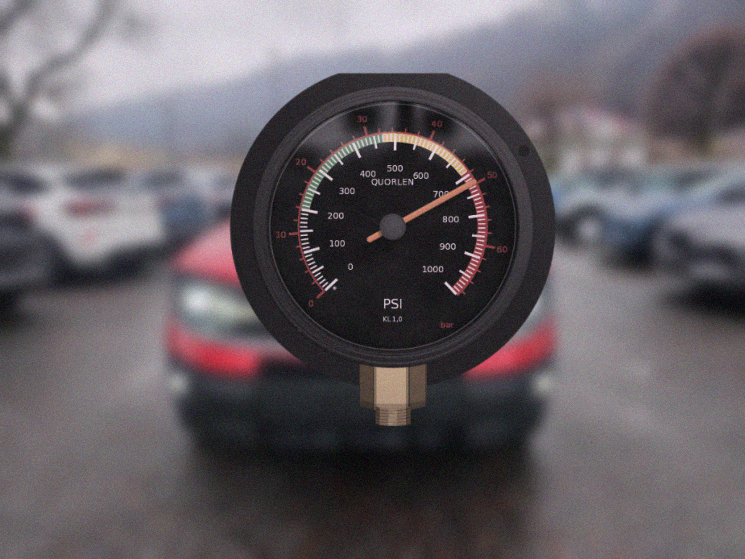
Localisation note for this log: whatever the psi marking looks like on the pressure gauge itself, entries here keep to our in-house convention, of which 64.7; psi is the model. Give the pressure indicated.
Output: 720; psi
